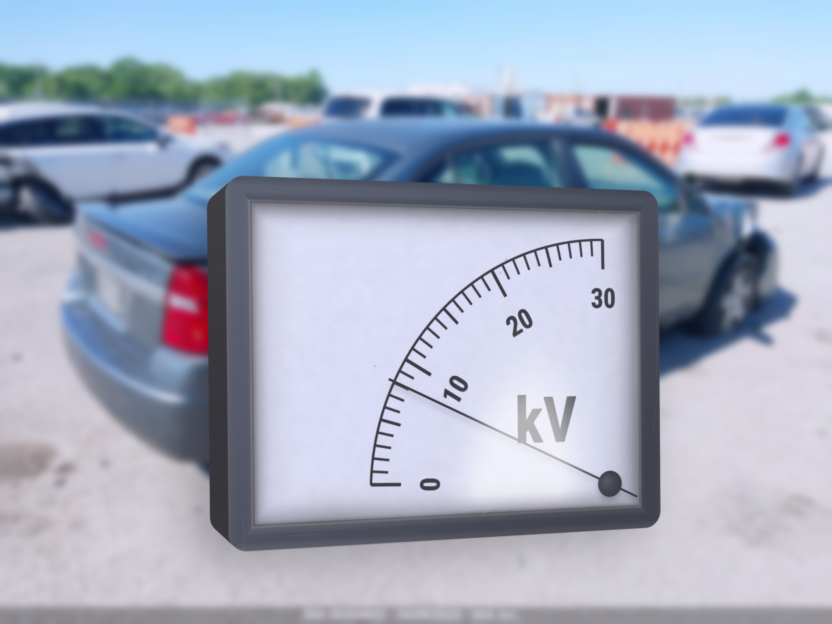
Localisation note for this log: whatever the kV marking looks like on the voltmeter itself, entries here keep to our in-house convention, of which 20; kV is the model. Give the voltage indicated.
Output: 8; kV
